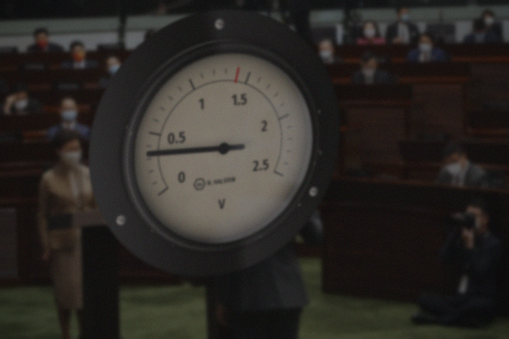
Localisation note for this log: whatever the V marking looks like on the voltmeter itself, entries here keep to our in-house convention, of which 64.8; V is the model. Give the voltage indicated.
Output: 0.35; V
